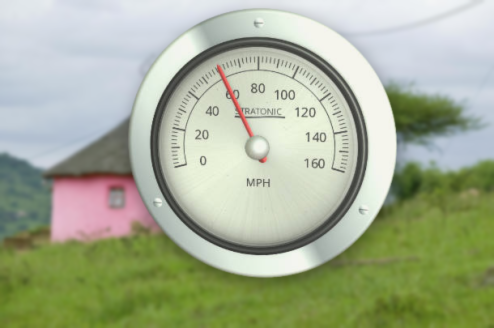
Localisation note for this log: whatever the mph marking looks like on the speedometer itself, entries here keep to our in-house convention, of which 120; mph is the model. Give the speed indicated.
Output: 60; mph
